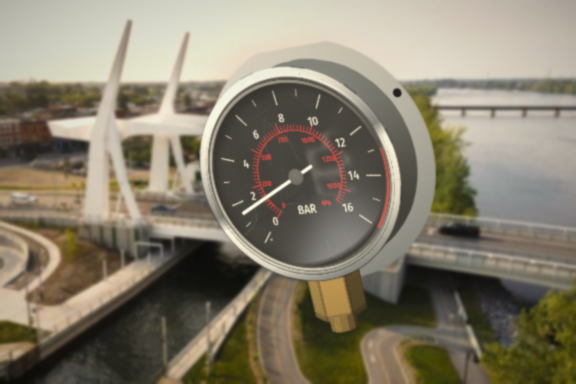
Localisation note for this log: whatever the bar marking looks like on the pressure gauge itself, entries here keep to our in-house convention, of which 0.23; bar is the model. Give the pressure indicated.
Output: 1.5; bar
